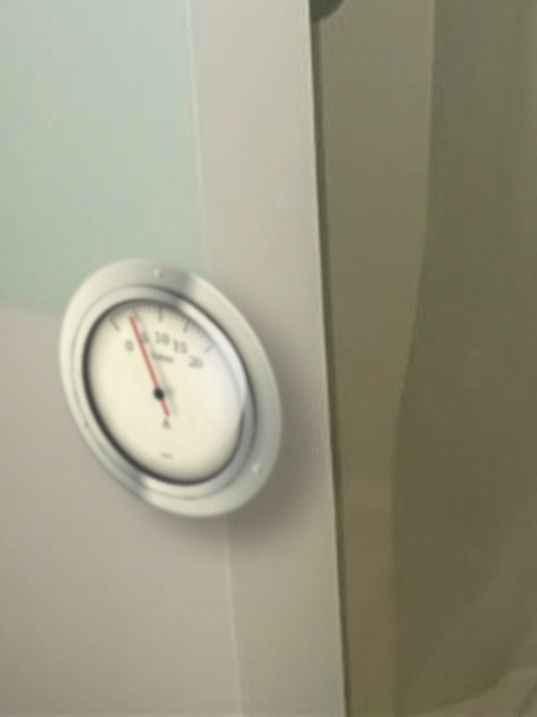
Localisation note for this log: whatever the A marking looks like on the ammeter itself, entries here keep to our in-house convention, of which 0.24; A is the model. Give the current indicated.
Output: 5; A
